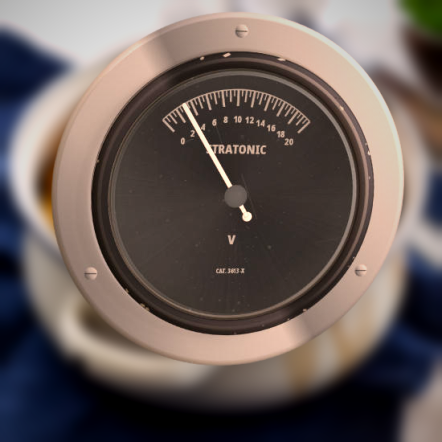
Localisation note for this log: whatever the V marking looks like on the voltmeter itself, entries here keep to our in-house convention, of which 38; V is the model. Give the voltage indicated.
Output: 3; V
